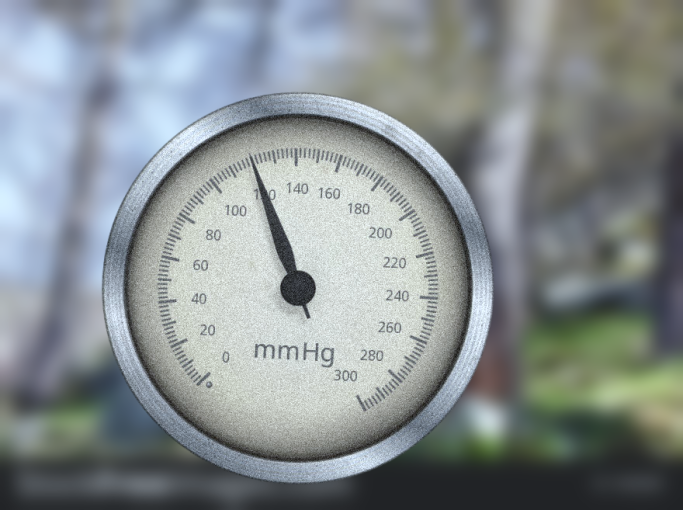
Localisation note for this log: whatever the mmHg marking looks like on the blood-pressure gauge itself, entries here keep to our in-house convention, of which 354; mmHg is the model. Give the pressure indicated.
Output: 120; mmHg
